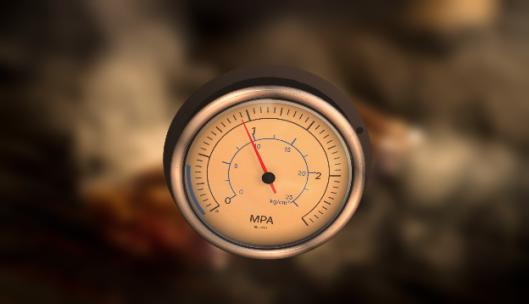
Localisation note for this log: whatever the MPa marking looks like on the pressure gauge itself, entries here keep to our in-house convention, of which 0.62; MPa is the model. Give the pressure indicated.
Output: 0.95; MPa
